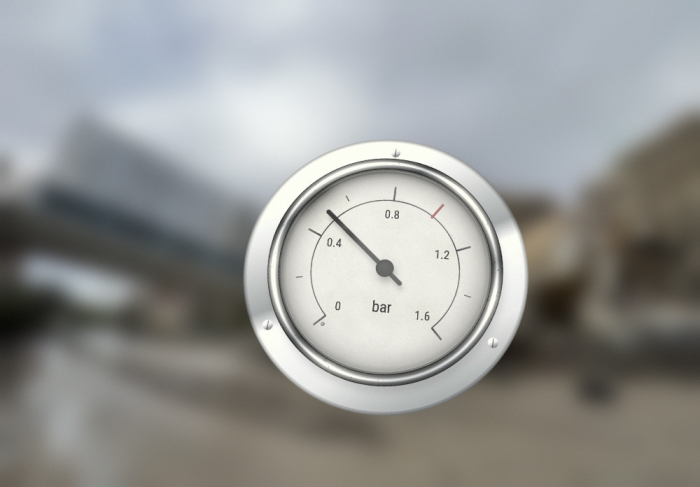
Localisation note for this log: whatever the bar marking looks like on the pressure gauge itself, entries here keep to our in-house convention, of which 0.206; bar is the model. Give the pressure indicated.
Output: 0.5; bar
